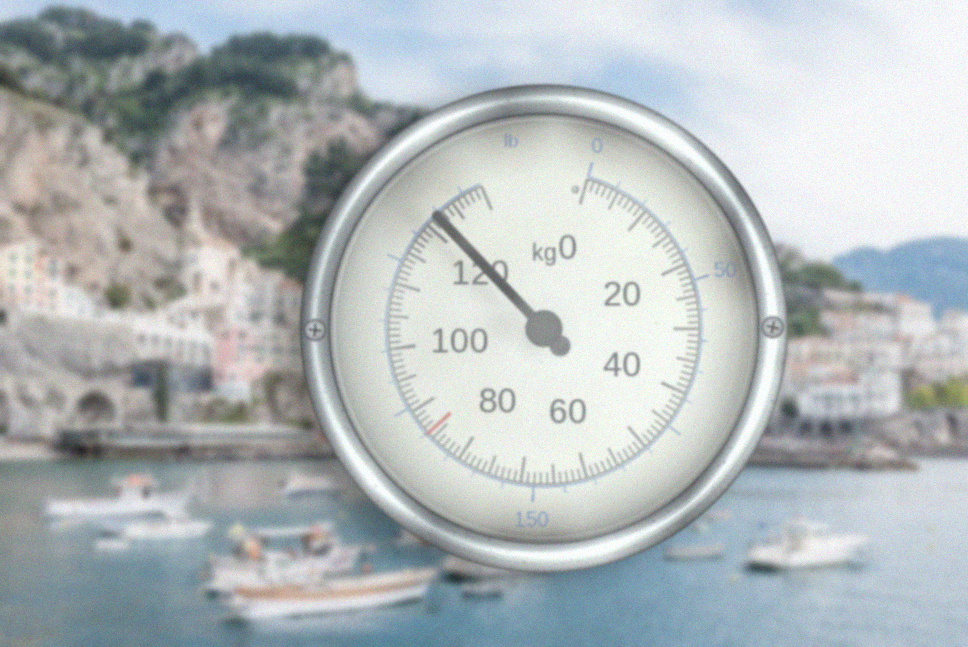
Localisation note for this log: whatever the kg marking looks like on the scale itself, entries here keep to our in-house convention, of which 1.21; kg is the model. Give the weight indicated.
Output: 122; kg
